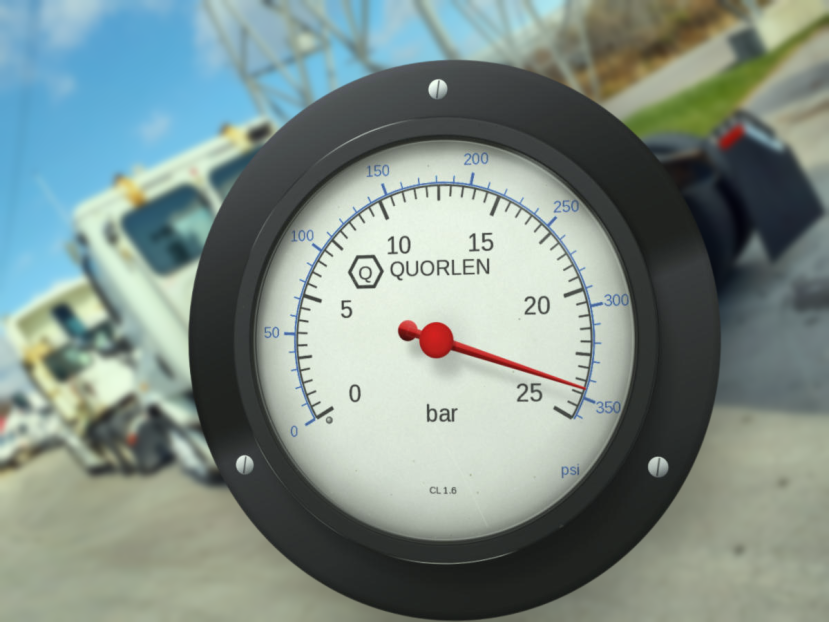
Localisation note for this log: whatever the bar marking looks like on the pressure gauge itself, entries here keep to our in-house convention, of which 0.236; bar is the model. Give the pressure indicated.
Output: 23.75; bar
